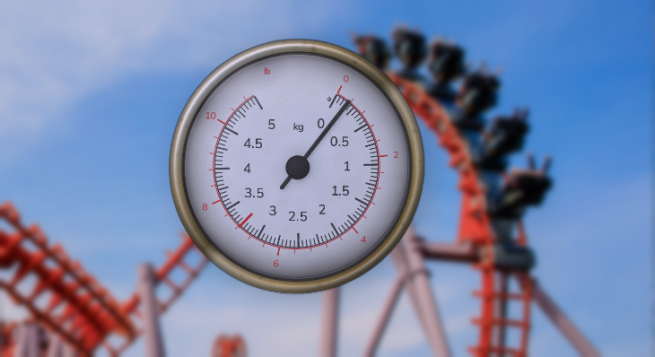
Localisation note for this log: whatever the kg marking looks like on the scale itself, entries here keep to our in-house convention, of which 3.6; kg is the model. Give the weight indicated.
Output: 0.15; kg
